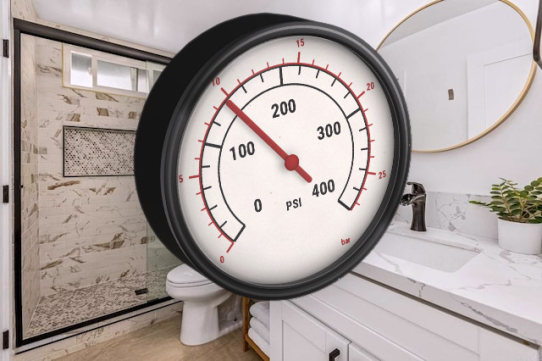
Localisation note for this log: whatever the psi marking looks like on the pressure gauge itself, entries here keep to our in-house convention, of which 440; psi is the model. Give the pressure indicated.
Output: 140; psi
